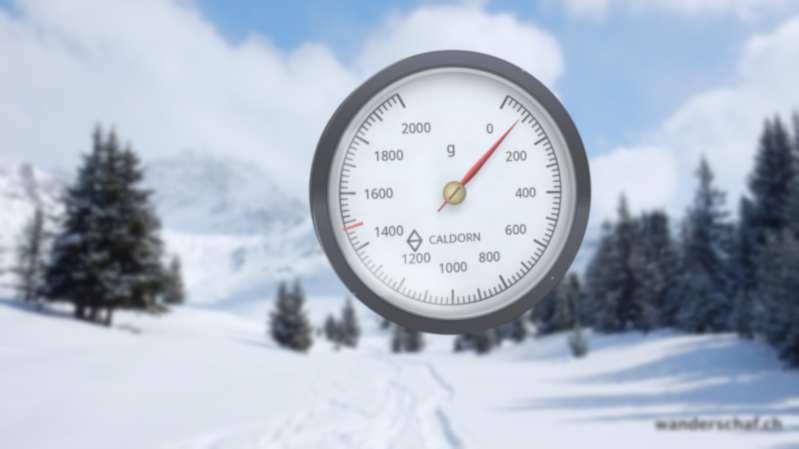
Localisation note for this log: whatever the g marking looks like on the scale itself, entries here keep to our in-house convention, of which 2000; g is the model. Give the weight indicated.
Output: 80; g
